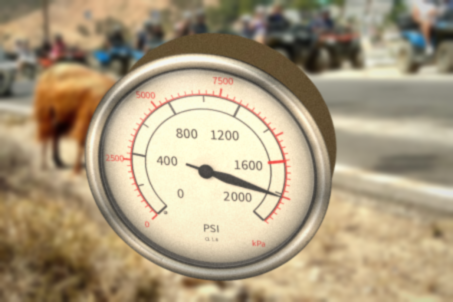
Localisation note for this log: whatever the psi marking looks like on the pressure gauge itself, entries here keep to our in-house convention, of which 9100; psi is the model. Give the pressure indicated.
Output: 1800; psi
